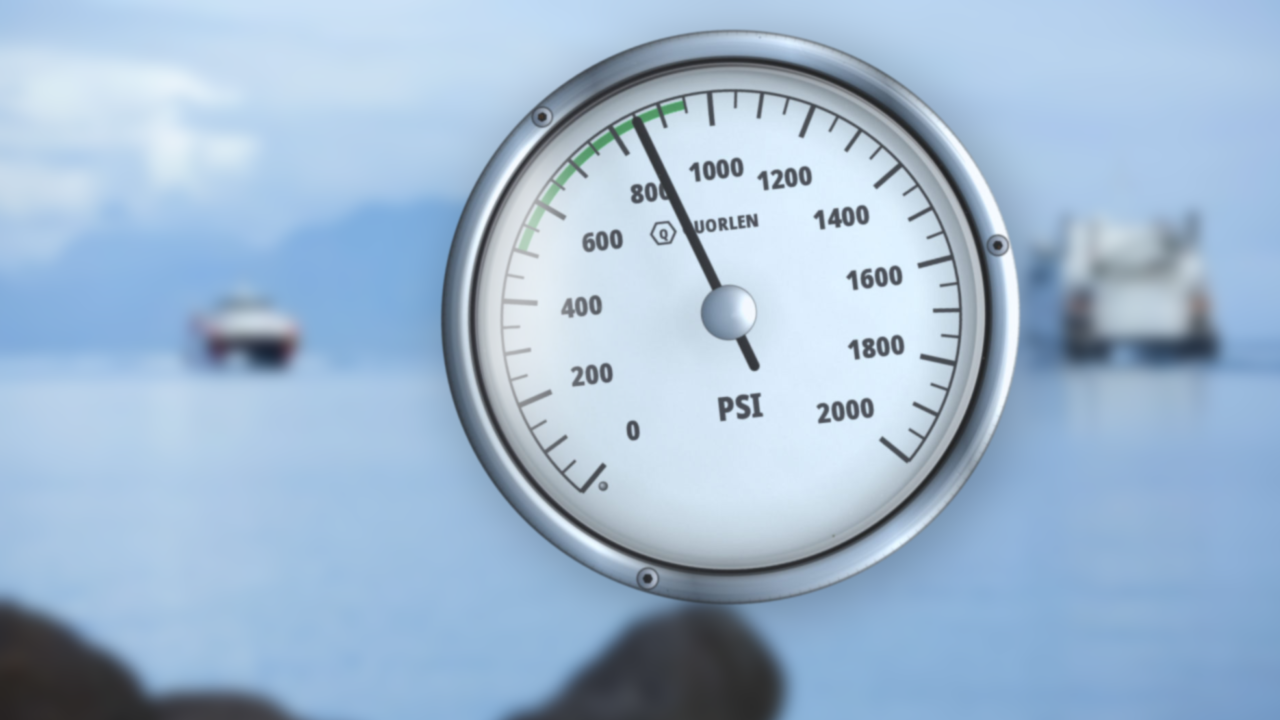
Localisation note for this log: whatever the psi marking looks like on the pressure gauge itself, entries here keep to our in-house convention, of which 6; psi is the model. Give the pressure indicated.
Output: 850; psi
